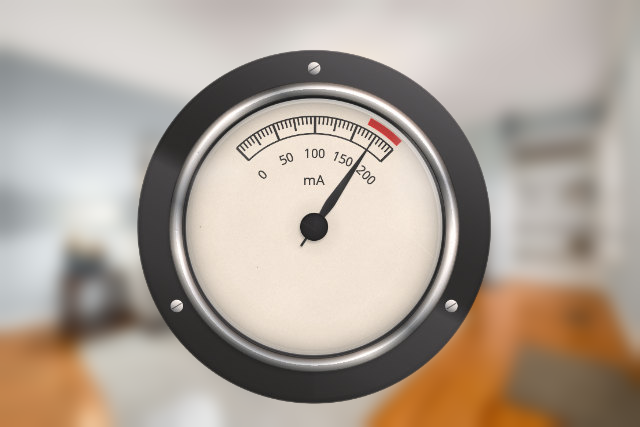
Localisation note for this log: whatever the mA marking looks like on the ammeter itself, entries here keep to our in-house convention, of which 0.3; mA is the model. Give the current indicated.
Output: 175; mA
